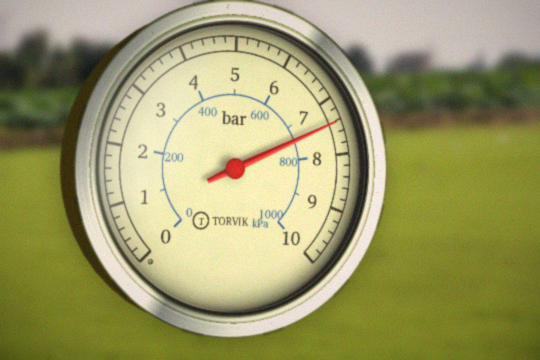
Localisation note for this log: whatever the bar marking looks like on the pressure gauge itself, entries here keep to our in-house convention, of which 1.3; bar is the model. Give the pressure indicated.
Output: 7.4; bar
